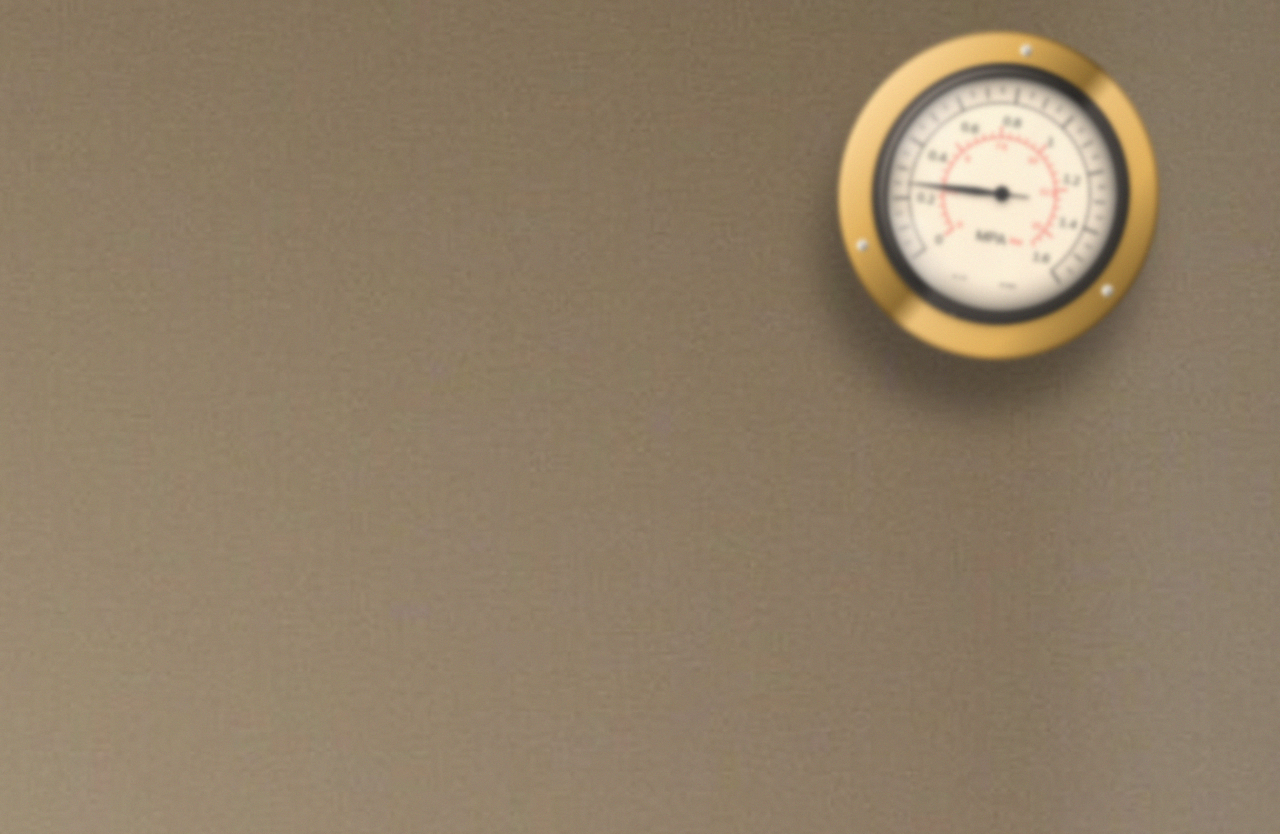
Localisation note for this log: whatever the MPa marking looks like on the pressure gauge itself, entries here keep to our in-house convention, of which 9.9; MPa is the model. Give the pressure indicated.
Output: 0.25; MPa
